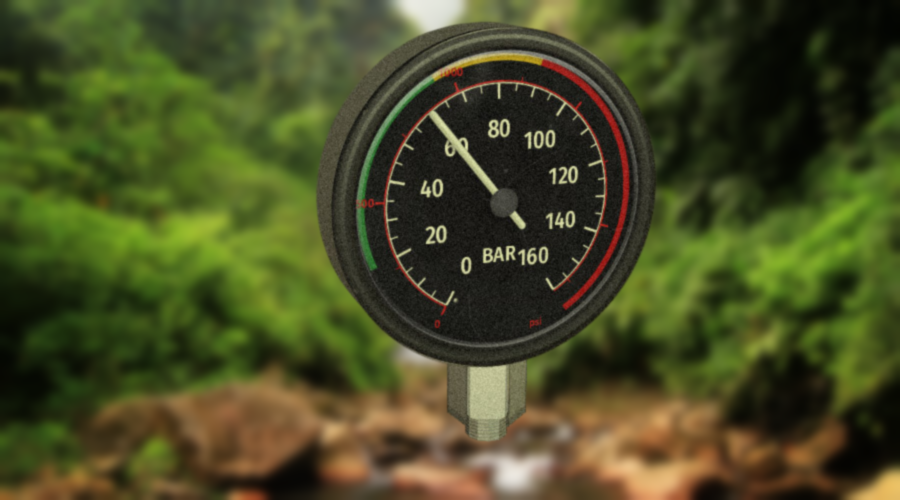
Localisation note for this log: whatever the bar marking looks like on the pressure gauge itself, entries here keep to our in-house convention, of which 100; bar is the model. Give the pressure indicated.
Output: 60; bar
